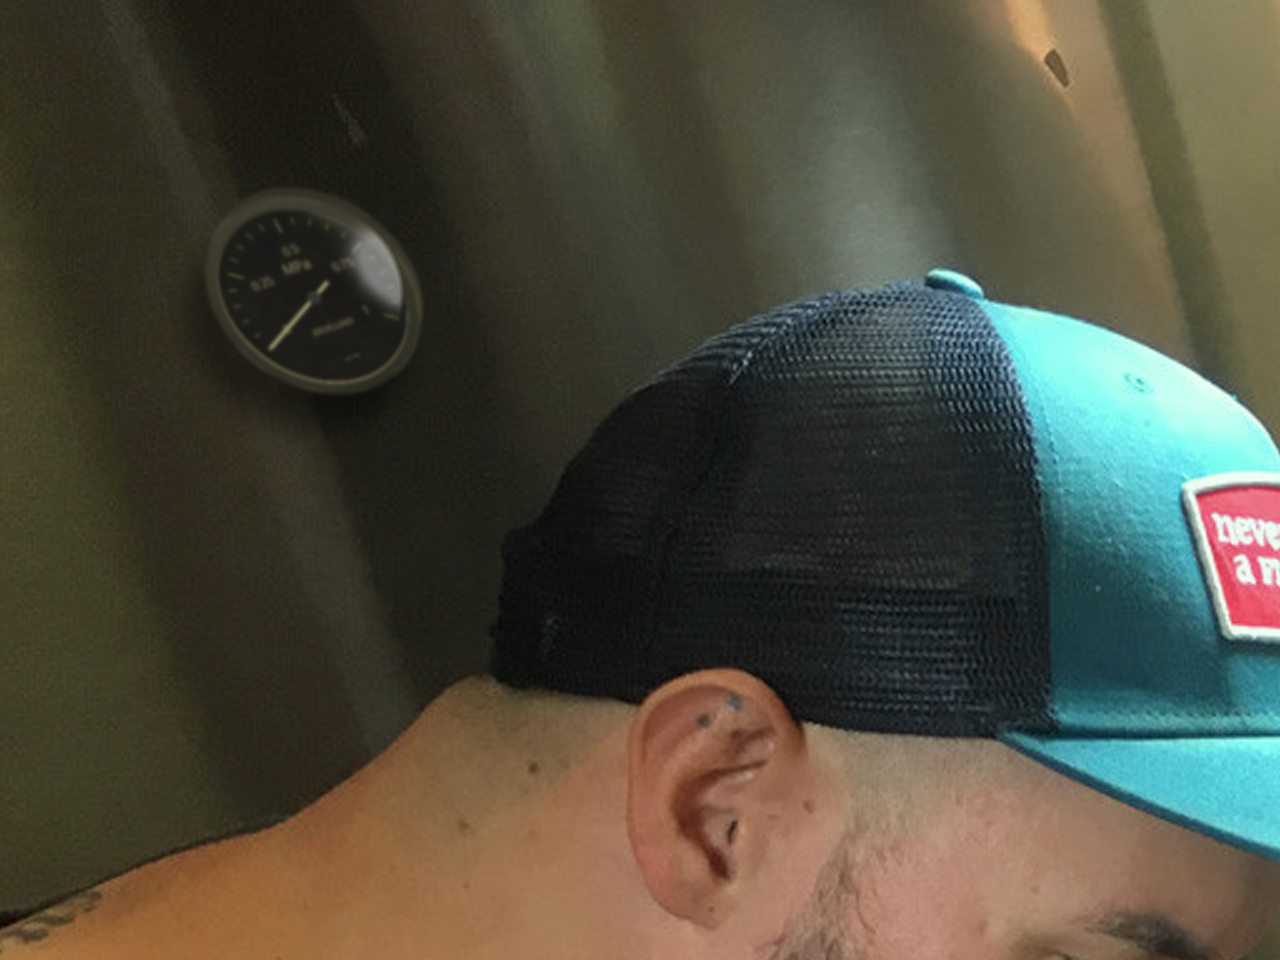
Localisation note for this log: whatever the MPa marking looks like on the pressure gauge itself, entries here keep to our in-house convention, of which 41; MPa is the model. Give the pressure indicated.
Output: 0; MPa
